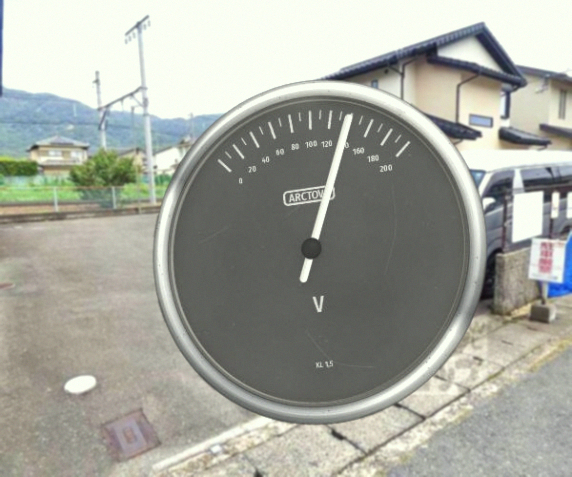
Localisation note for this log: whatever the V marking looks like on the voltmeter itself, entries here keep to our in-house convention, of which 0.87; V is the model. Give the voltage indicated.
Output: 140; V
